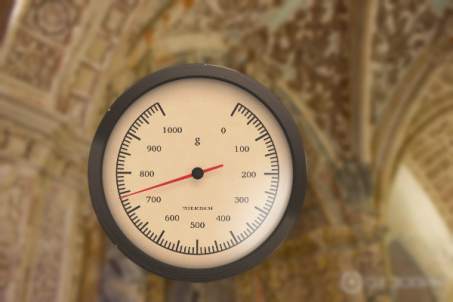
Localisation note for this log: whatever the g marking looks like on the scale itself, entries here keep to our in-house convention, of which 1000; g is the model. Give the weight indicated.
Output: 740; g
